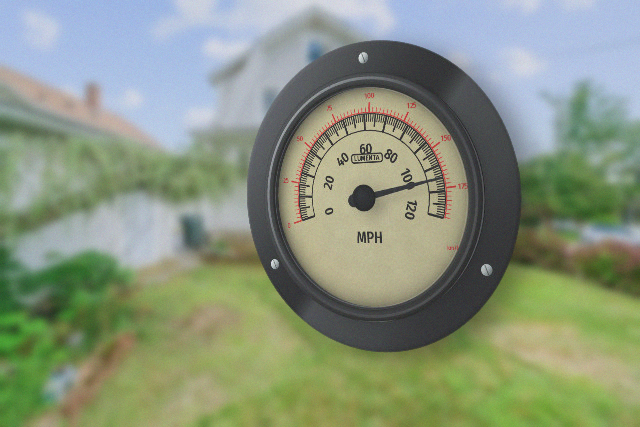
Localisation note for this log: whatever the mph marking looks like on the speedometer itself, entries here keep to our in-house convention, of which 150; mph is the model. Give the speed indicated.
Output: 105; mph
